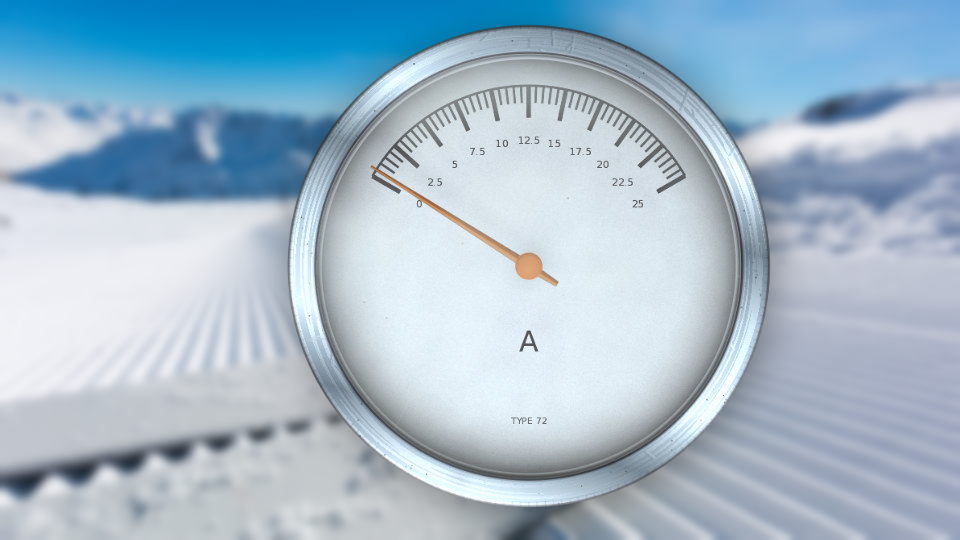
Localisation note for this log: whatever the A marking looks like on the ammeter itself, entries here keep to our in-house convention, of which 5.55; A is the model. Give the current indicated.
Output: 0.5; A
